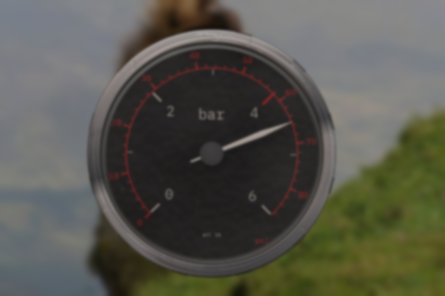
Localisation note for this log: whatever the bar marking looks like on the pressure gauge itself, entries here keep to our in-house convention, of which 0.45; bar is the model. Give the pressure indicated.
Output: 4.5; bar
